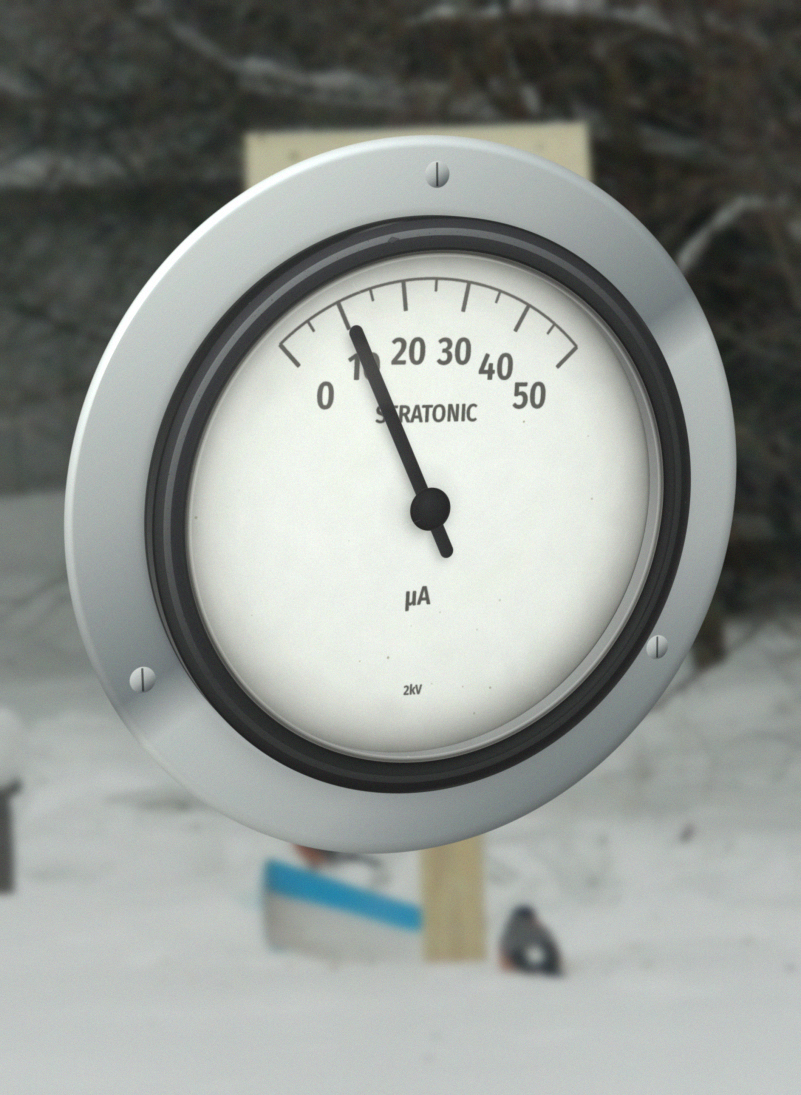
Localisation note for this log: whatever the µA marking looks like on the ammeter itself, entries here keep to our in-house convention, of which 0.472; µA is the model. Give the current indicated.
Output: 10; µA
